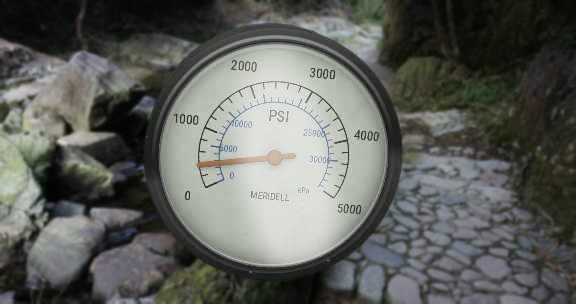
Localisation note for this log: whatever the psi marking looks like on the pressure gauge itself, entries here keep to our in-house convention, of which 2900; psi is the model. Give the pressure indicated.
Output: 400; psi
